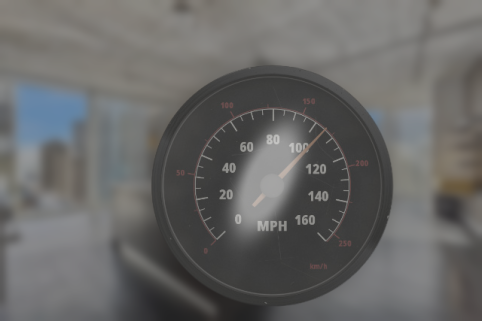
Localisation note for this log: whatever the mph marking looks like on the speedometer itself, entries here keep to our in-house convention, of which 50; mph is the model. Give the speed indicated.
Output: 105; mph
